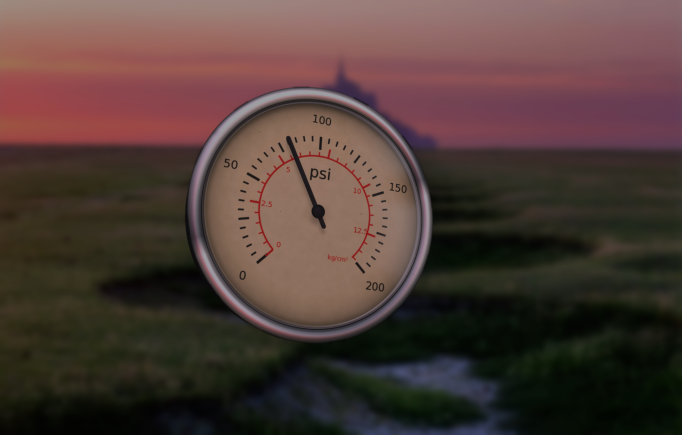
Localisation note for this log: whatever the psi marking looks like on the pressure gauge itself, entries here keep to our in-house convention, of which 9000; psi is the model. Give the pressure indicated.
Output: 80; psi
